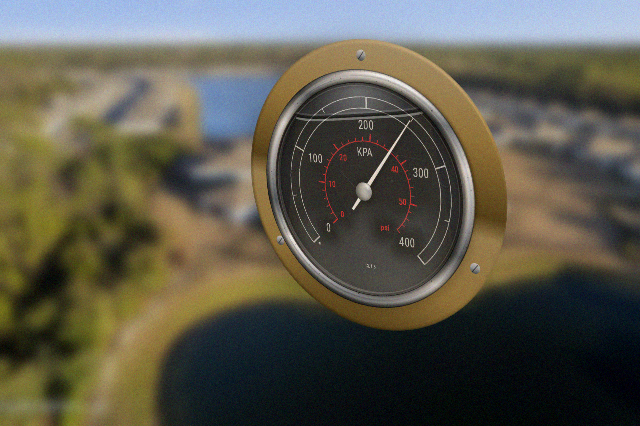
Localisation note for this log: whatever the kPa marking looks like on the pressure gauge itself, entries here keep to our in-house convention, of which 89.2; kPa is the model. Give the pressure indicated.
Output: 250; kPa
